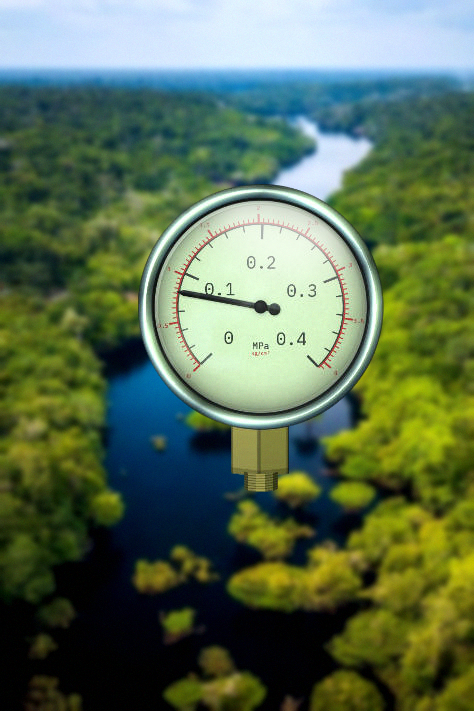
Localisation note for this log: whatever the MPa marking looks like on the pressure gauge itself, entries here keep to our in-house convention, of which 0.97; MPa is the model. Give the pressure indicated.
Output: 0.08; MPa
